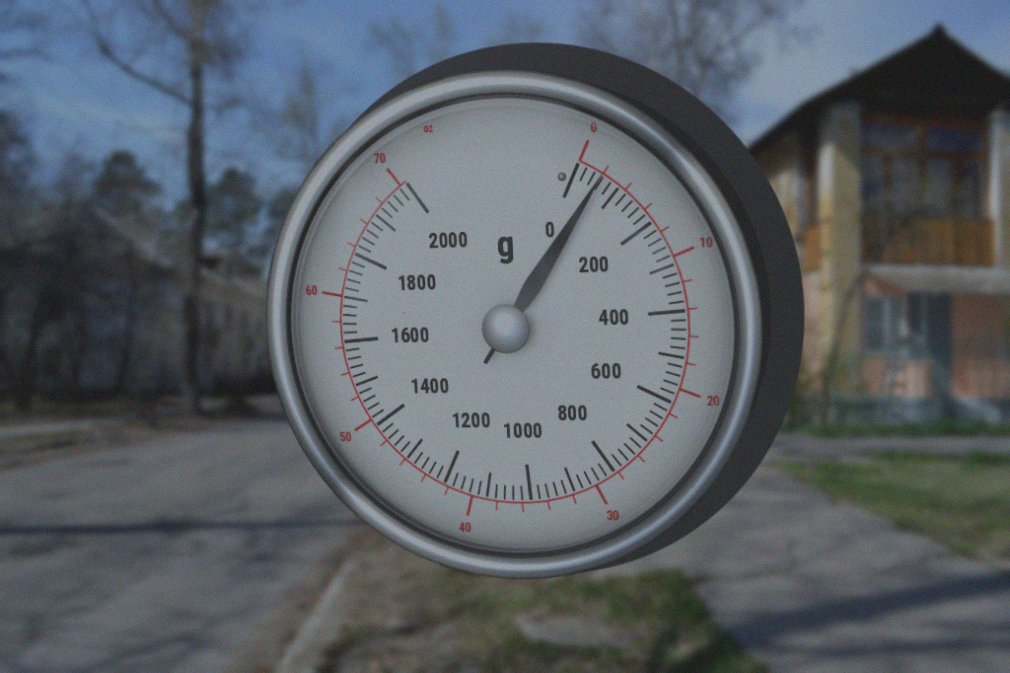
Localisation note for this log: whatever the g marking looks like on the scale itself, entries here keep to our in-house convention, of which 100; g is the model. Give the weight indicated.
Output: 60; g
